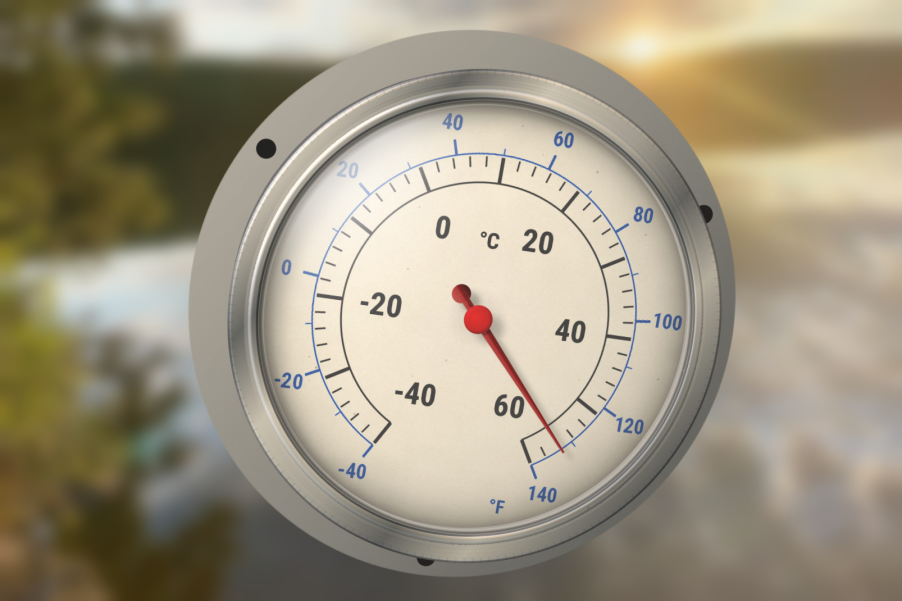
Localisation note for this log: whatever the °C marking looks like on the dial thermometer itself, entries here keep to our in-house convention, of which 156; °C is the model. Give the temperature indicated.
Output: 56; °C
